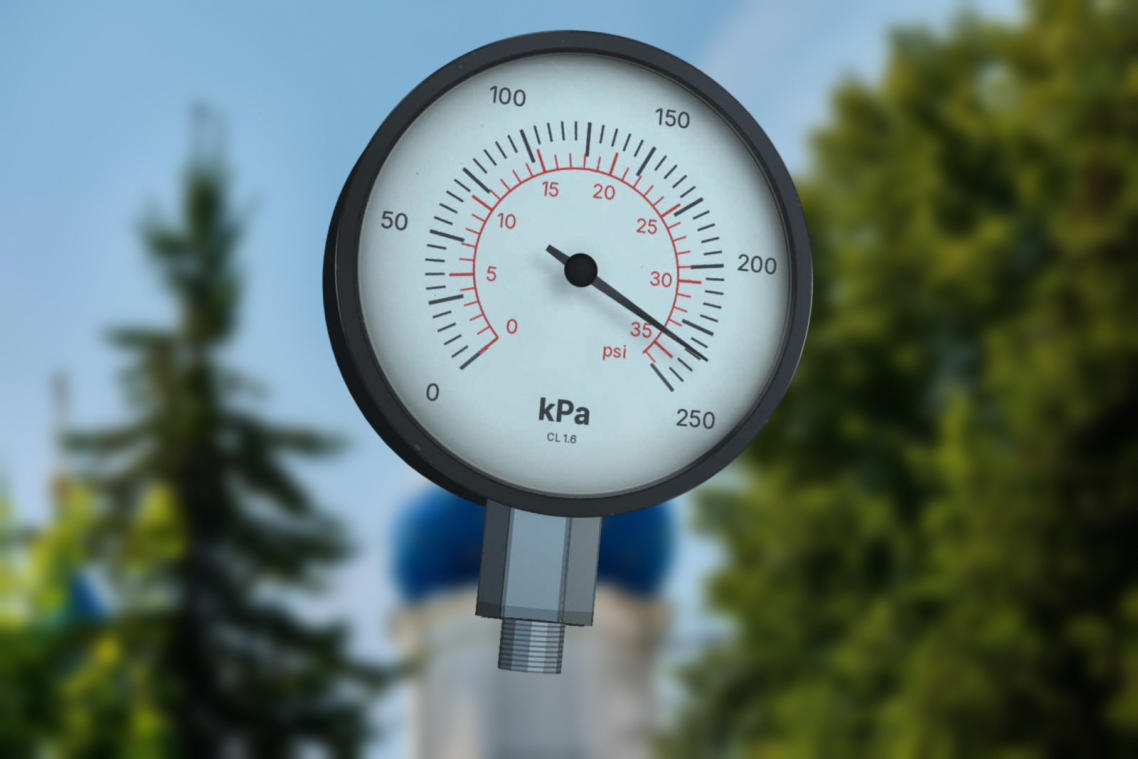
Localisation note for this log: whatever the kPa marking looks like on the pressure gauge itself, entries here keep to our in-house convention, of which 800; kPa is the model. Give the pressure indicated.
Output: 235; kPa
